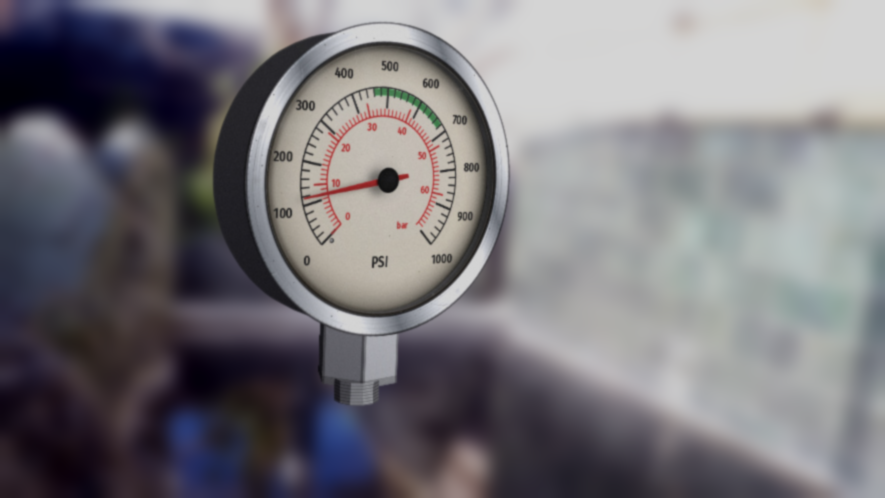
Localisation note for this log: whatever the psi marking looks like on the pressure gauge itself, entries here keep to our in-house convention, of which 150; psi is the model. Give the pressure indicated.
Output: 120; psi
